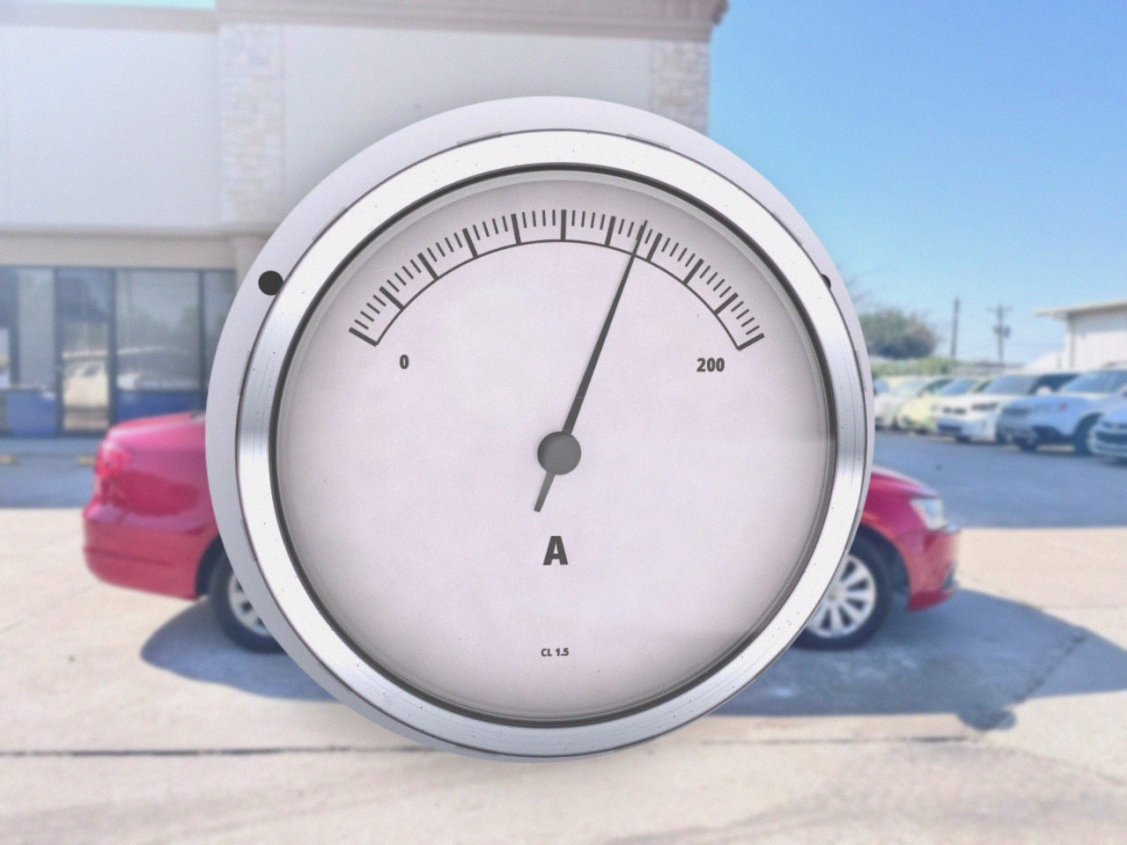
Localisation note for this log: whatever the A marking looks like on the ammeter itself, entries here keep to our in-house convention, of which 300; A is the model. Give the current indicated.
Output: 132; A
